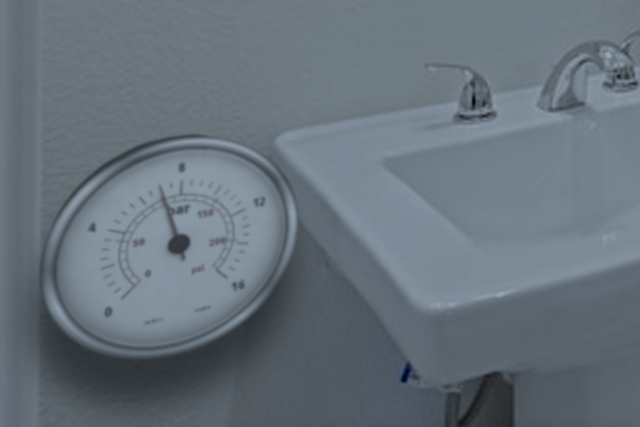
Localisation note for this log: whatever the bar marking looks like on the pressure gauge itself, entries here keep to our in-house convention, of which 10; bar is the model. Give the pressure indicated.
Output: 7; bar
